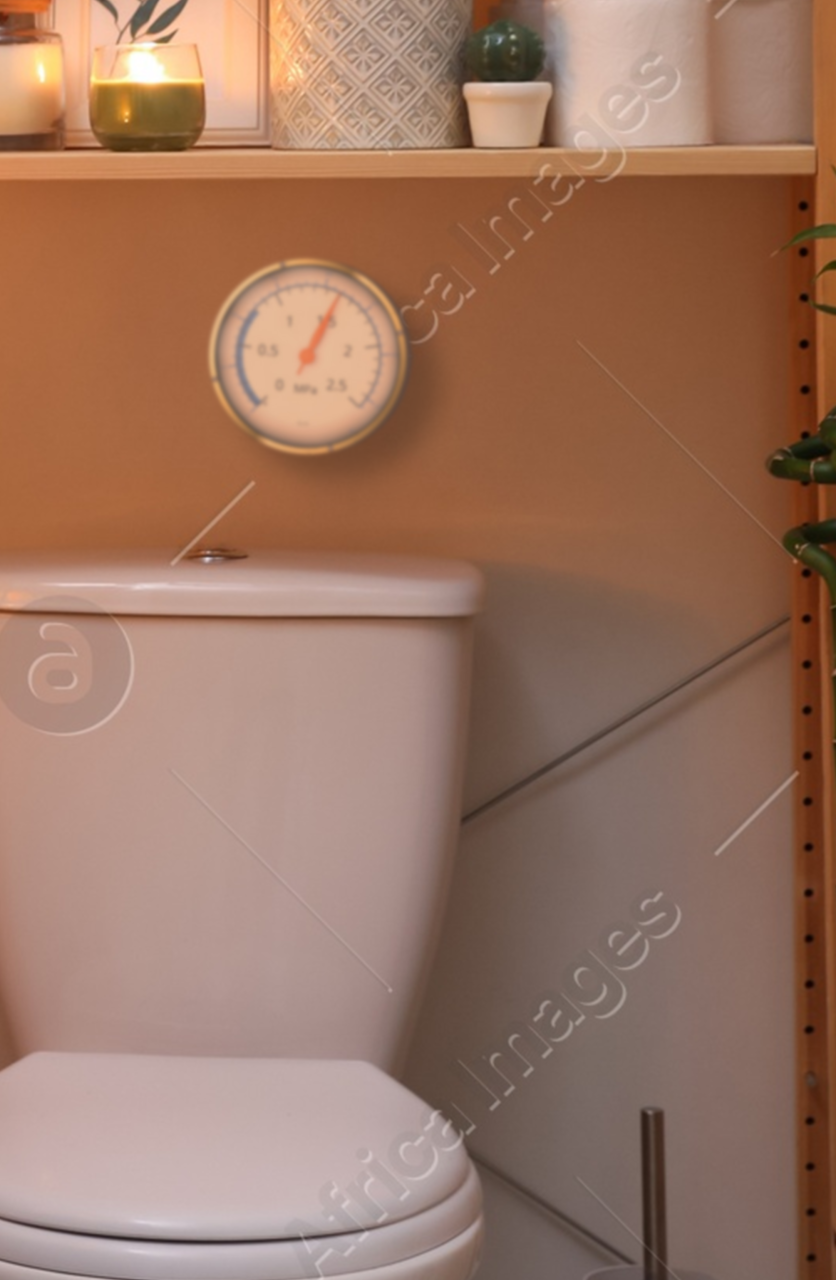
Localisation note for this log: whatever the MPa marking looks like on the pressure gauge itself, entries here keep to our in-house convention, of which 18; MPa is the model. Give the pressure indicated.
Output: 1.5; MPa
